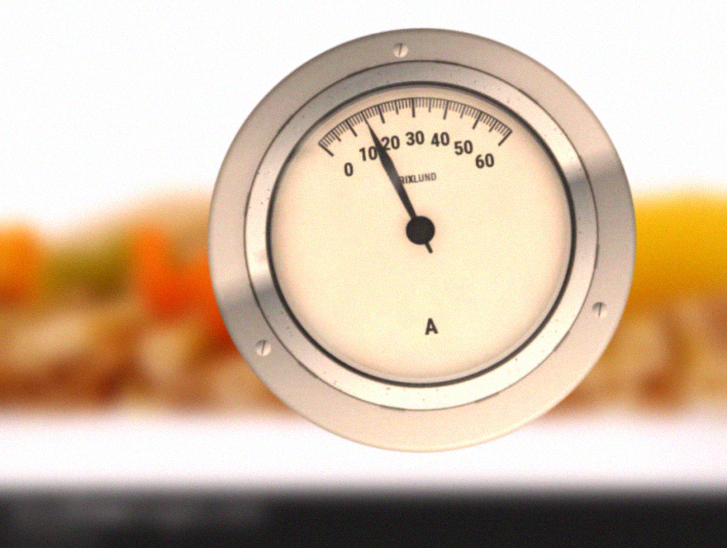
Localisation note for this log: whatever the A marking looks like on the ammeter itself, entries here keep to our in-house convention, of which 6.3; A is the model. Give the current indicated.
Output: 15; A
